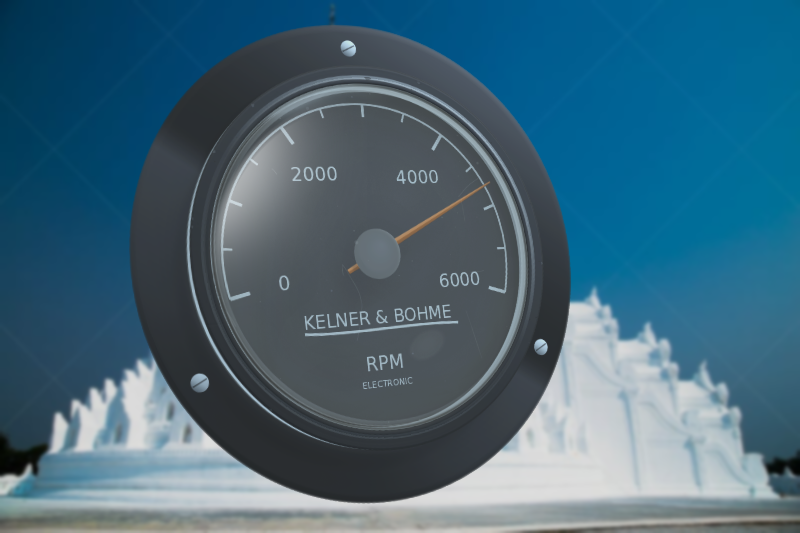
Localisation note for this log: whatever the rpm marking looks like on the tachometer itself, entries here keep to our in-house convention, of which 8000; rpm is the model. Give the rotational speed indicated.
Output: 4750; rpm
